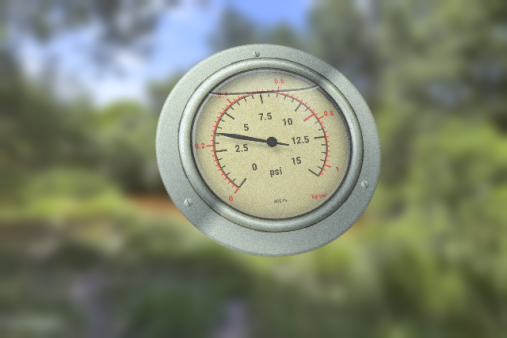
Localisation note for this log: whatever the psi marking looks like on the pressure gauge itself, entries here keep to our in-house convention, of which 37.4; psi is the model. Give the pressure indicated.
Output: 3.5; psi
